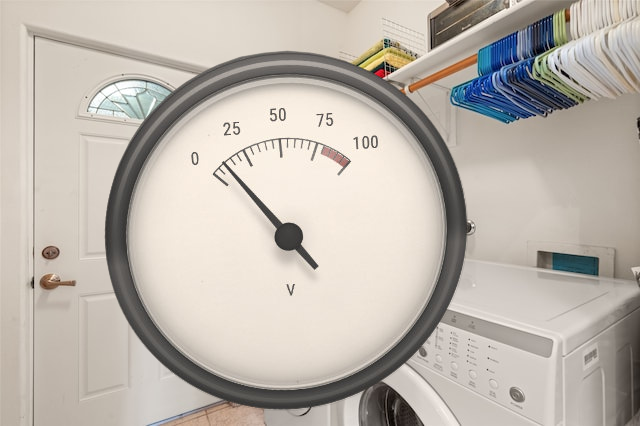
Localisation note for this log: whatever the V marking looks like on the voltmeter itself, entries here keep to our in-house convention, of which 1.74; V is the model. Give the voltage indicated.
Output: 10; V
